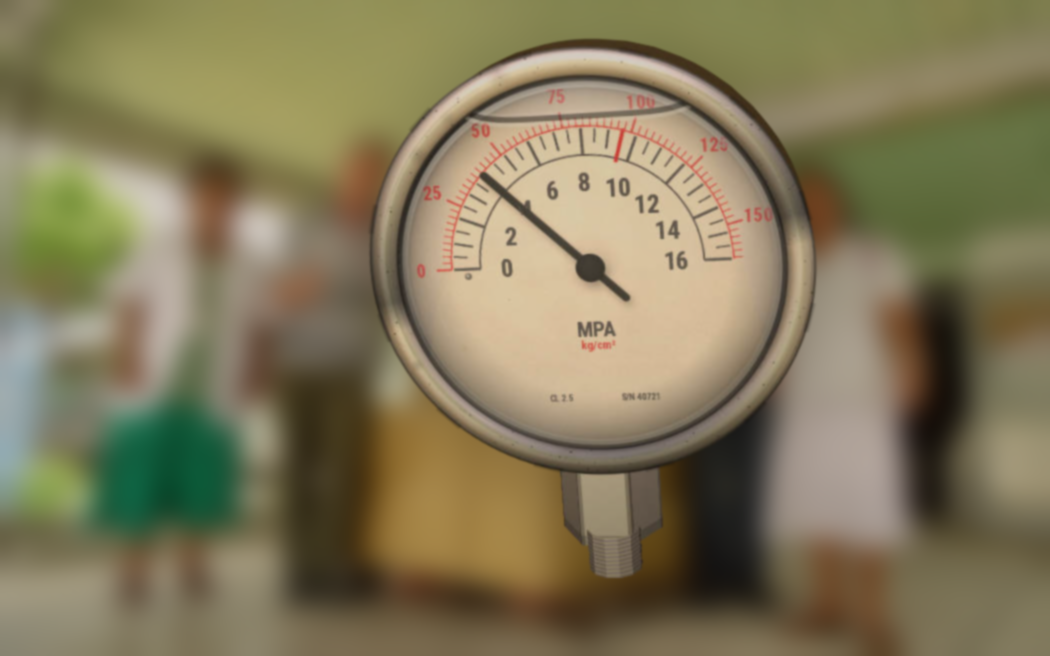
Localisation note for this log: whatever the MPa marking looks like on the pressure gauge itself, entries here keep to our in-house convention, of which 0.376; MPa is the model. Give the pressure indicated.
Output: 4; MPa
